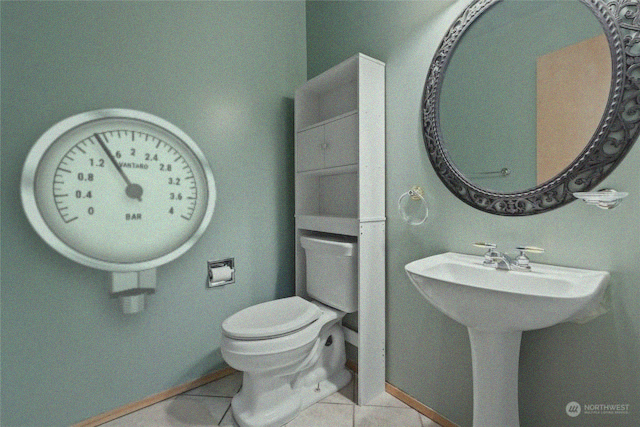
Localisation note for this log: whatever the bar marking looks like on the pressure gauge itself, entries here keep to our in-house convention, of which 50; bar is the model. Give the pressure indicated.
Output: 1.5; bar
